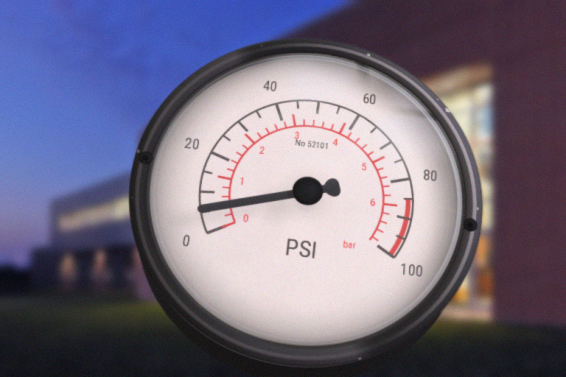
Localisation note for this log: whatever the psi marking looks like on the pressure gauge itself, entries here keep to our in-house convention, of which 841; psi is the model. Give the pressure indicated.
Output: 5; psi
